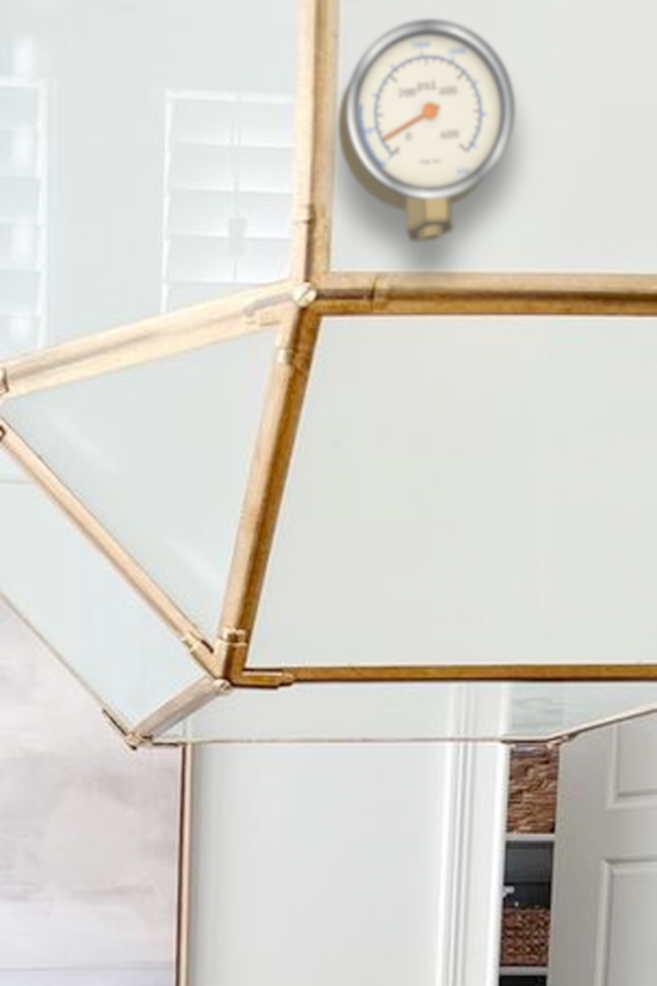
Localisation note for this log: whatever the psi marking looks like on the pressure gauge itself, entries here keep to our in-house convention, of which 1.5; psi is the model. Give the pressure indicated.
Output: 40; psi
